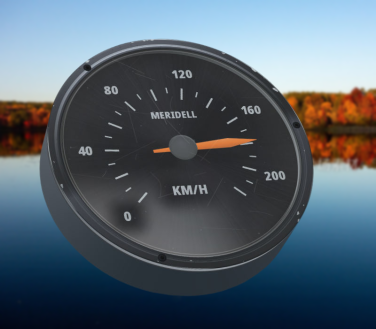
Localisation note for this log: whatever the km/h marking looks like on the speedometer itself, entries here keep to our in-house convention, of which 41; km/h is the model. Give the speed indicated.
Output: 180; km/h
